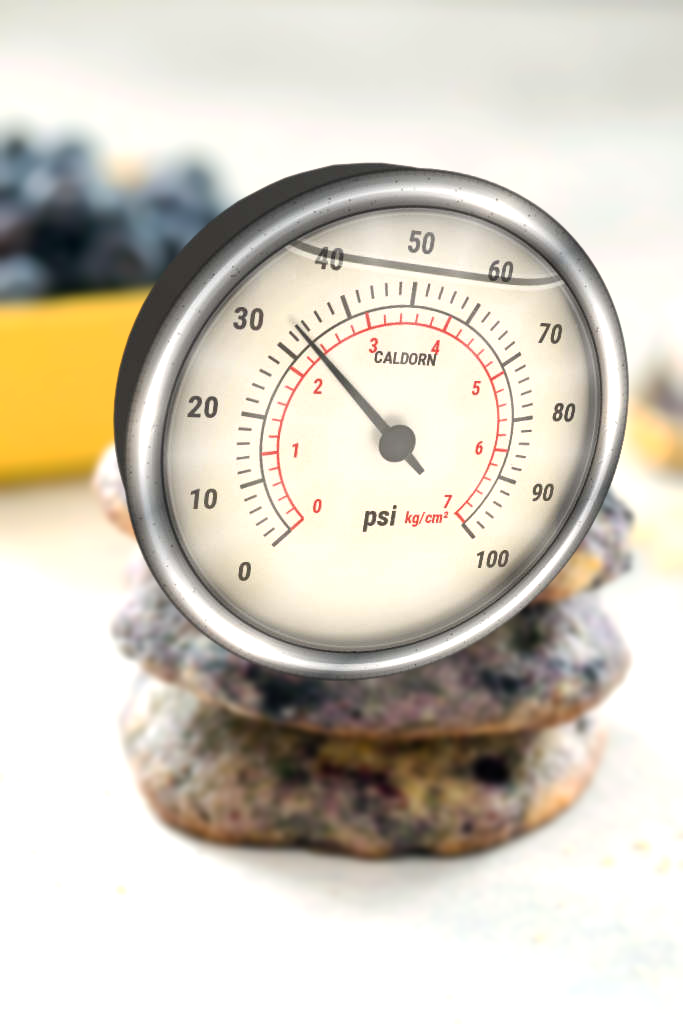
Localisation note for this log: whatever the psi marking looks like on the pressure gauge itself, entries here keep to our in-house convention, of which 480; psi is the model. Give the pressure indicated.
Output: 33; psi
